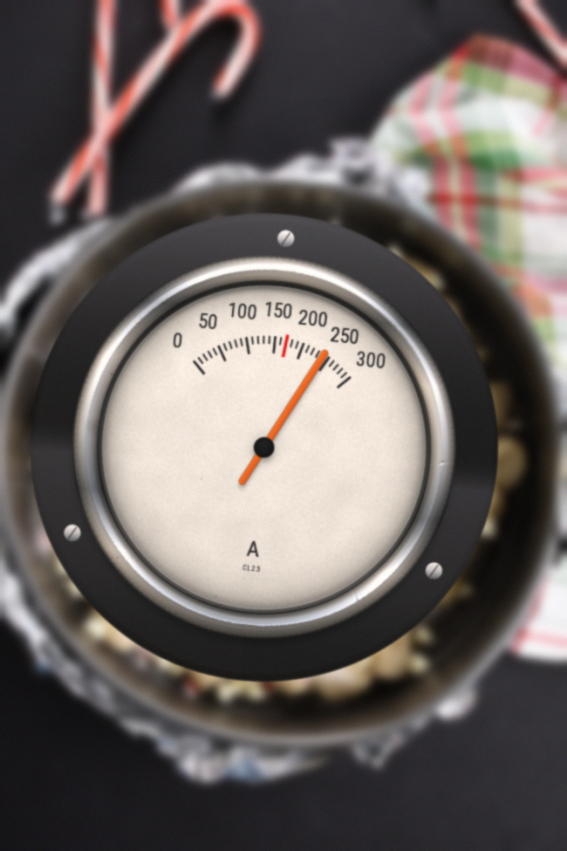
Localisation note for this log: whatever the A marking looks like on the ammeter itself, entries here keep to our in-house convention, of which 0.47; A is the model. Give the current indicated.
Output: 240; A
